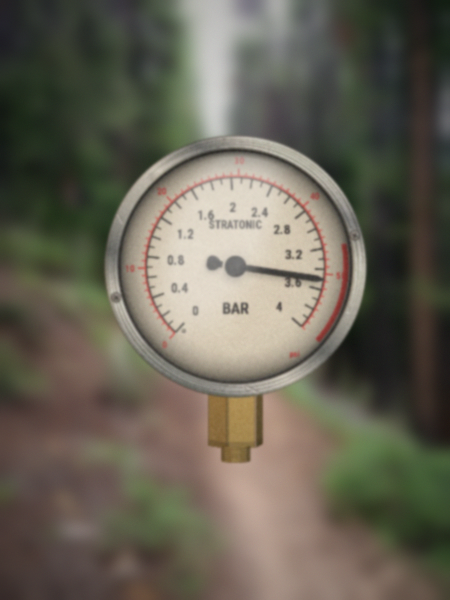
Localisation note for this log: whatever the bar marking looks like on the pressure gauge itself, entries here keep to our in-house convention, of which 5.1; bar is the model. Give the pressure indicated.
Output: 3.5; bar
